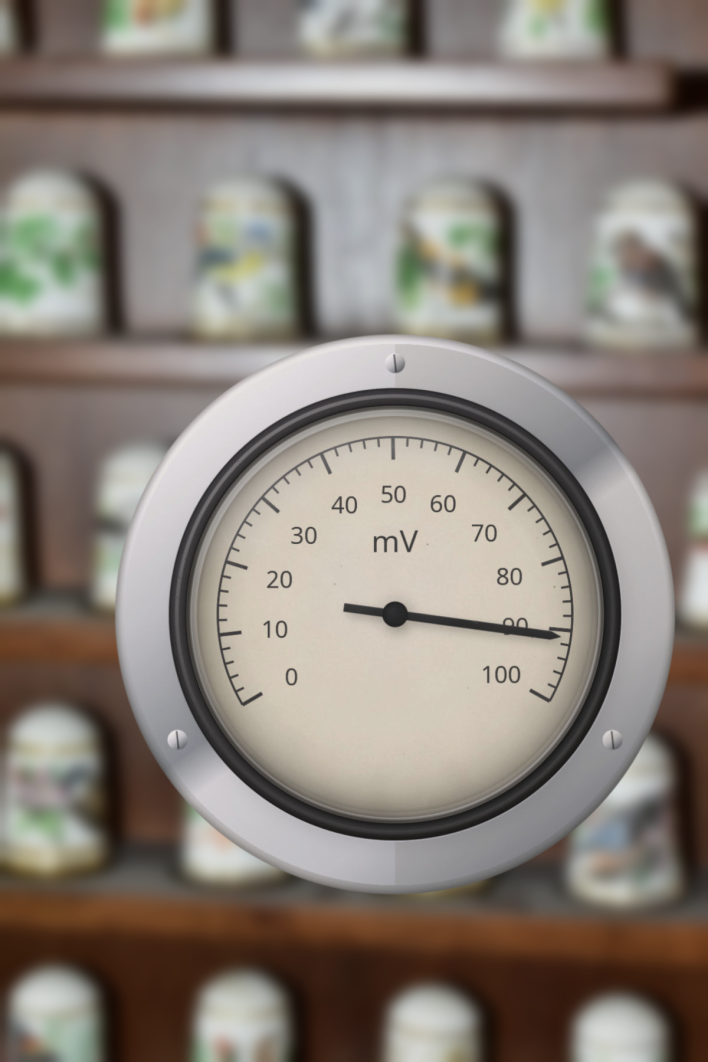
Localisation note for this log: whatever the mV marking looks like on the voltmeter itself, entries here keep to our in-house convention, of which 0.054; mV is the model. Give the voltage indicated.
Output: 91; mV
